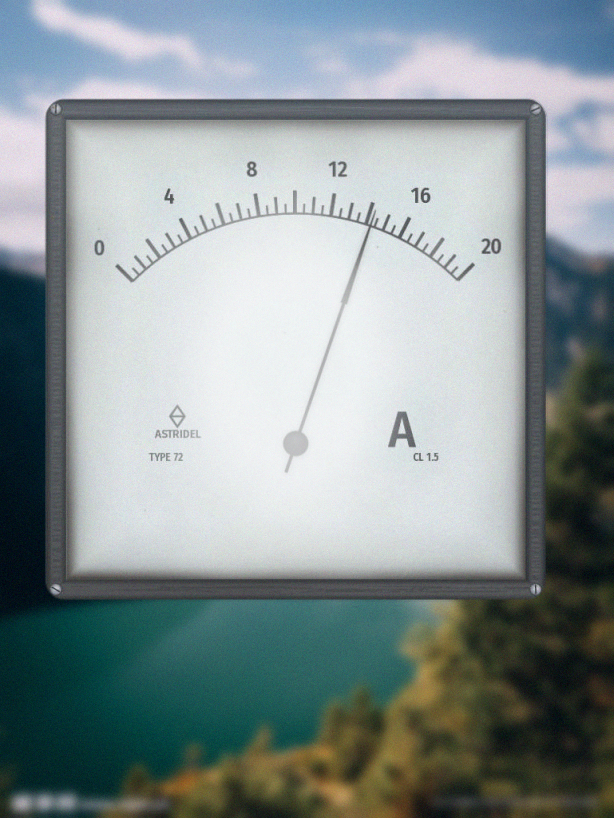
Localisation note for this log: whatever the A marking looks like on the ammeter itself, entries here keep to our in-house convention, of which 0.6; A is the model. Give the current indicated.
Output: 14.25; A
